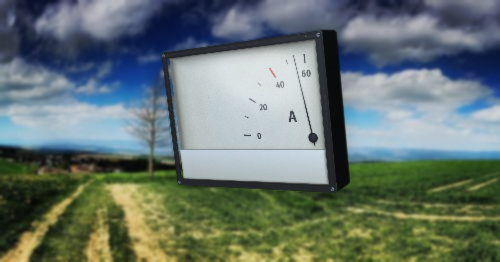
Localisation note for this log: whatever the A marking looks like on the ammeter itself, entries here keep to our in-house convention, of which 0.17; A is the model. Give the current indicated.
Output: 55; A
